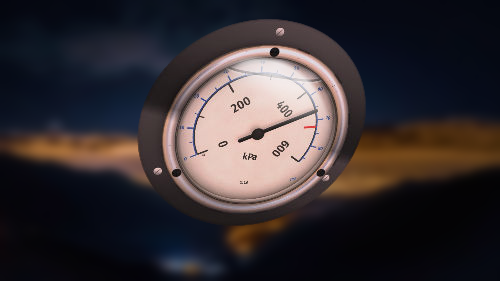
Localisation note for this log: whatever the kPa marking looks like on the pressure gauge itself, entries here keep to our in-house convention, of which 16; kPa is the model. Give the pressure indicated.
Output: 450; kPa
